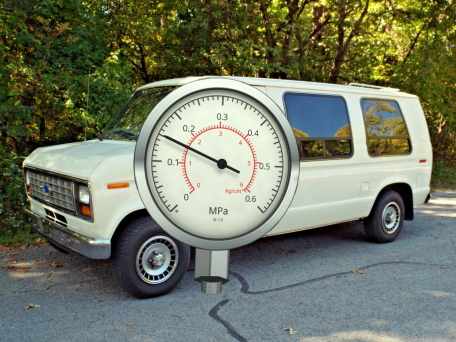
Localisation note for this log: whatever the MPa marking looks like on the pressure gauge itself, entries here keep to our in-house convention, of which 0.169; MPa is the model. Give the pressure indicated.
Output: 0.15; MPa
